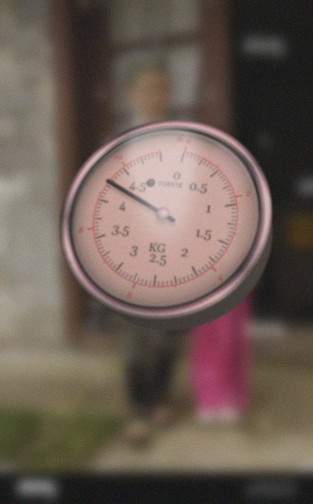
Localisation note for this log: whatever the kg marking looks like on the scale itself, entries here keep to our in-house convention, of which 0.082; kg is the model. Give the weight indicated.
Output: 4.25; kg
